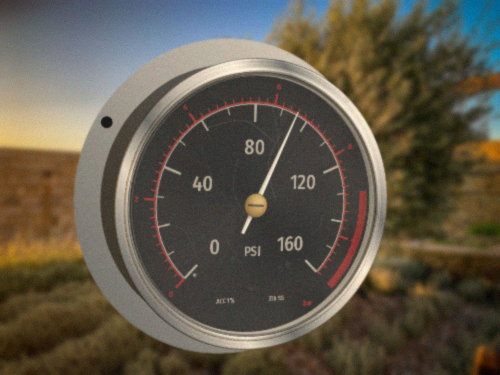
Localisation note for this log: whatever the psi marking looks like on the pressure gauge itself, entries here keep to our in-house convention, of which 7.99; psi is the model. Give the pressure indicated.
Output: 95; psi
